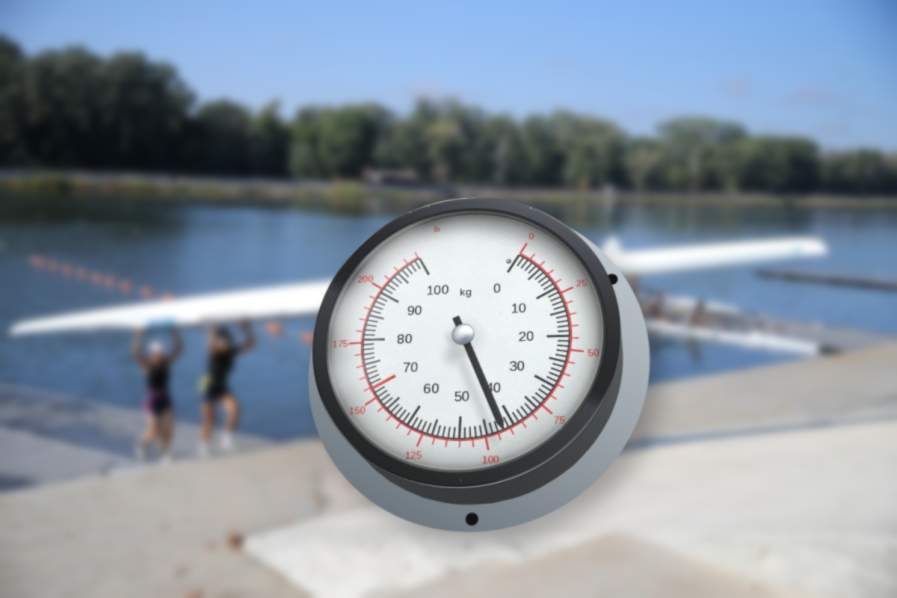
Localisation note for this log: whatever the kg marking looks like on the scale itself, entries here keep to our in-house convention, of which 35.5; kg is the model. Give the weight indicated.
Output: 42; kg
